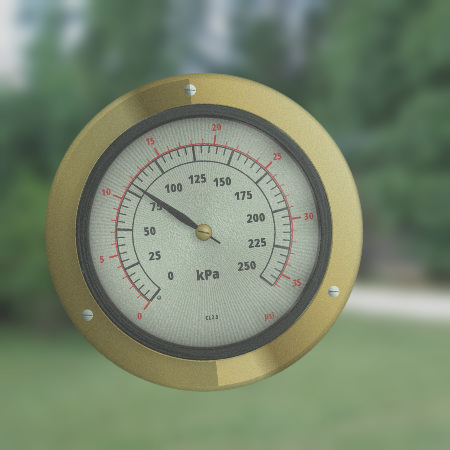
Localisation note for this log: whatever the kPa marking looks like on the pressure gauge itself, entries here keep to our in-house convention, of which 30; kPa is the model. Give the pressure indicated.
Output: 80; kPa
